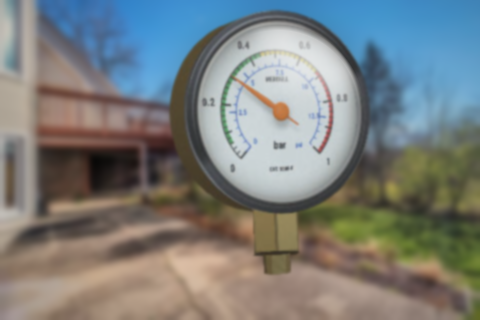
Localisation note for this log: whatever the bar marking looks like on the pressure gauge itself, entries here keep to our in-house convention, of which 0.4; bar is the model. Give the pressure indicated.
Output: 0.3; bar
